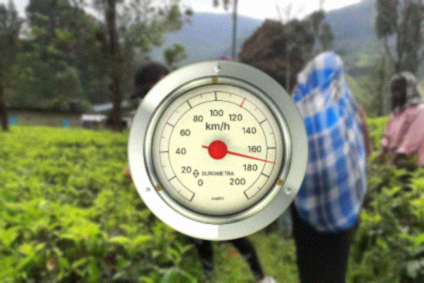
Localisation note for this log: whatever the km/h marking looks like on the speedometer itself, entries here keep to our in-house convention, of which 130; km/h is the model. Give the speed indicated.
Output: 170; km/h
